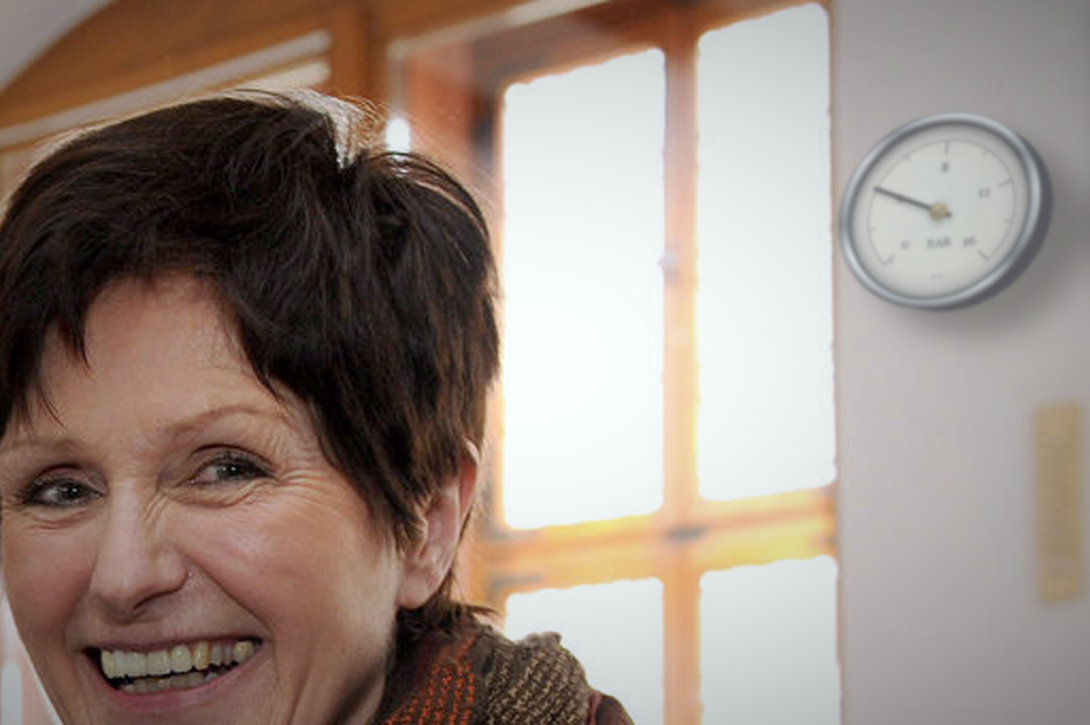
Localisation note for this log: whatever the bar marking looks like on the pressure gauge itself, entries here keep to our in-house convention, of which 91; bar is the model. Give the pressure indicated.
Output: 4; bar
